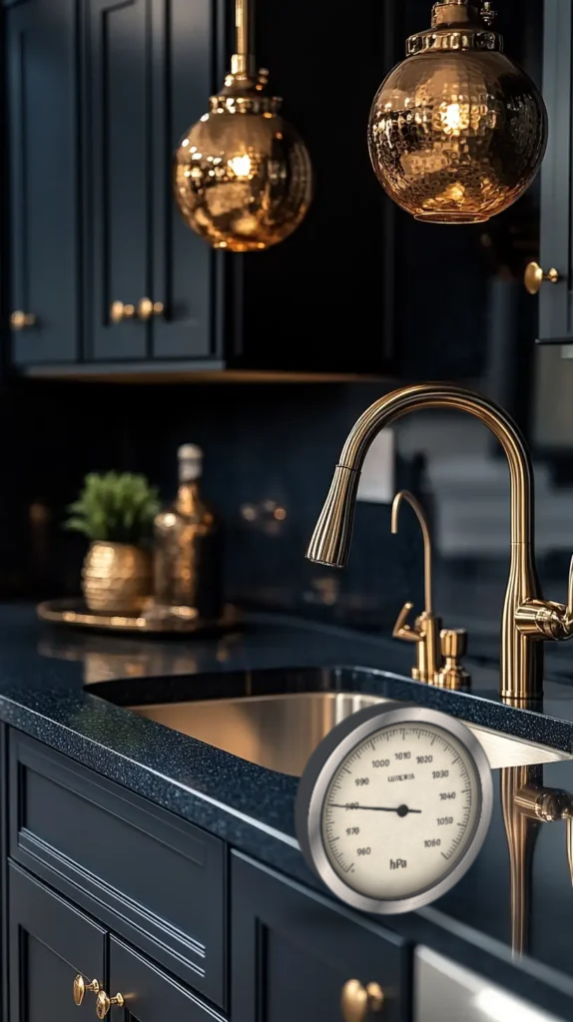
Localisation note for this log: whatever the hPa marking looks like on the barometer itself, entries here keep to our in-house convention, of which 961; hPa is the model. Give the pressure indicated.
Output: 980; hPa
